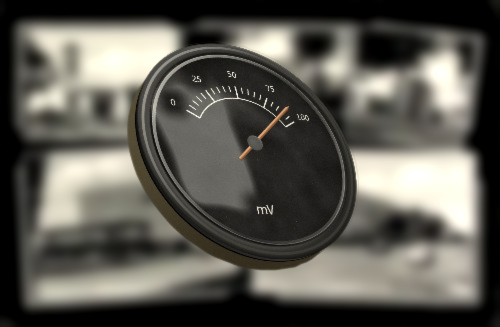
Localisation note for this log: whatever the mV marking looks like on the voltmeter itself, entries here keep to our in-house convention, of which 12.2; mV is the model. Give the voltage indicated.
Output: 90; mV
